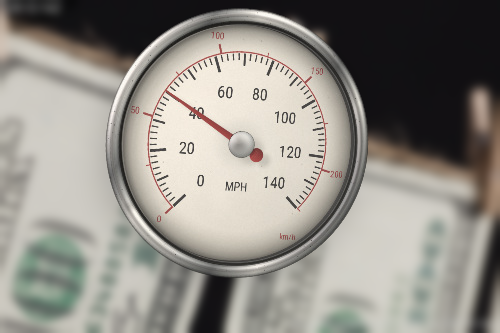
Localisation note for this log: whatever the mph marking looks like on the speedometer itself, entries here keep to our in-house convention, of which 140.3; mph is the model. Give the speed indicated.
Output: 40; mph
